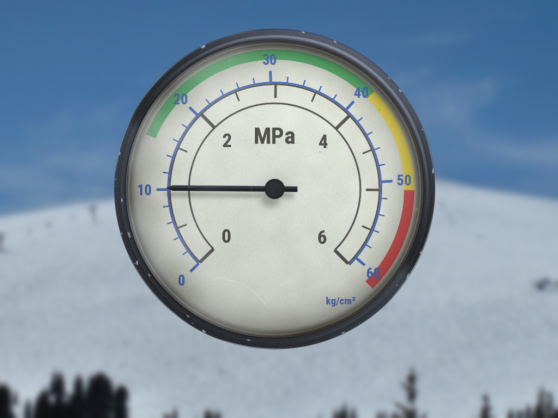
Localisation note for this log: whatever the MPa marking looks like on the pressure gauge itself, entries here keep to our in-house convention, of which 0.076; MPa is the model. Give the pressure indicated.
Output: 1; MPa
